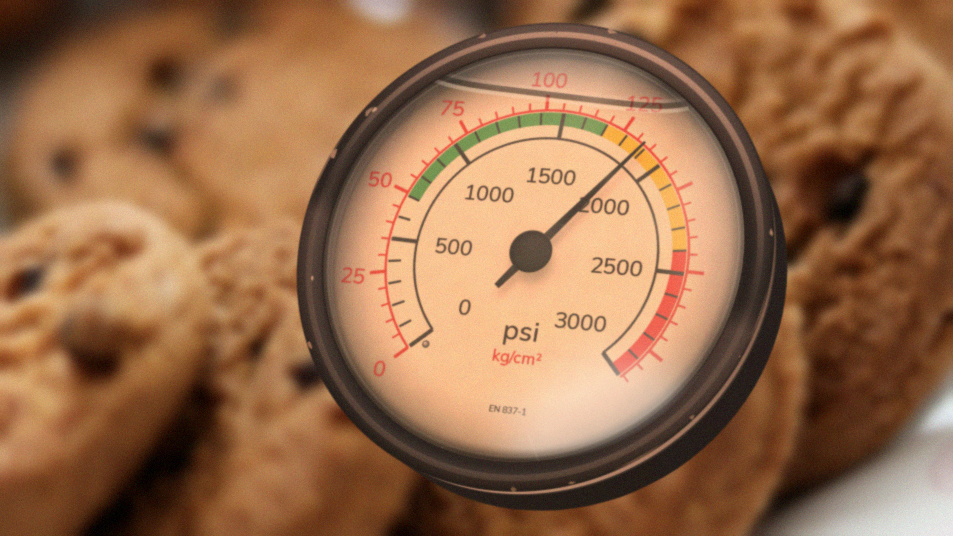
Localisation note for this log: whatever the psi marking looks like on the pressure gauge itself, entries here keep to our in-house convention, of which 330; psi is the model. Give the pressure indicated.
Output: 1900; psi
